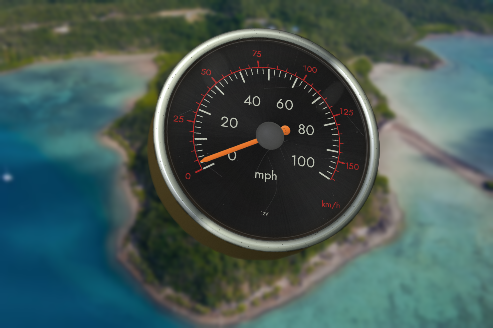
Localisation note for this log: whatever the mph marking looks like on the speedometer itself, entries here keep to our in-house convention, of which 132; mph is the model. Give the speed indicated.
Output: 2; mph
